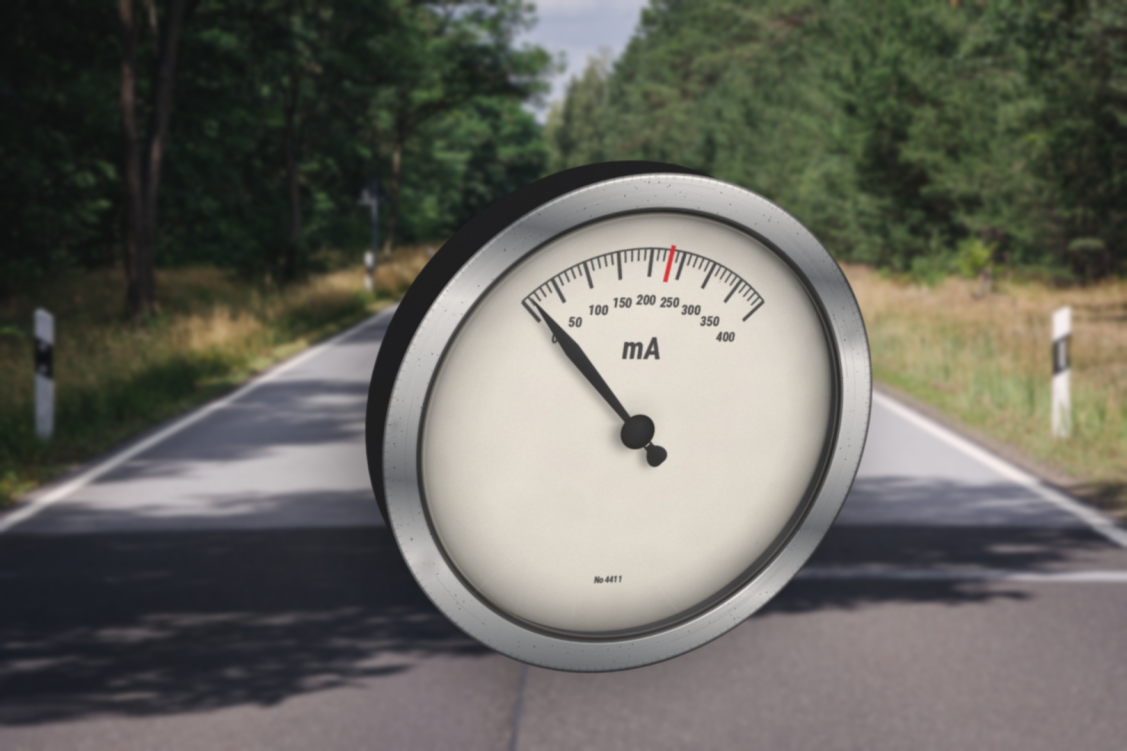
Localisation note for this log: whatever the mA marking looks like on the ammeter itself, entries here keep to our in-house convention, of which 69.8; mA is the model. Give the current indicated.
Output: 10; mA
